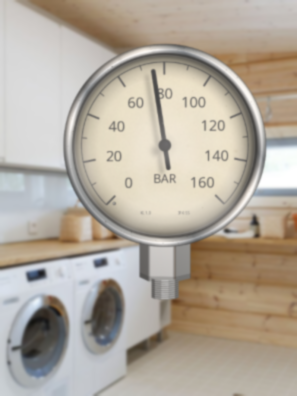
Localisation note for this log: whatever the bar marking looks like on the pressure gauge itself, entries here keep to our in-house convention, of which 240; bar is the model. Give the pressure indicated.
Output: 75; bar
